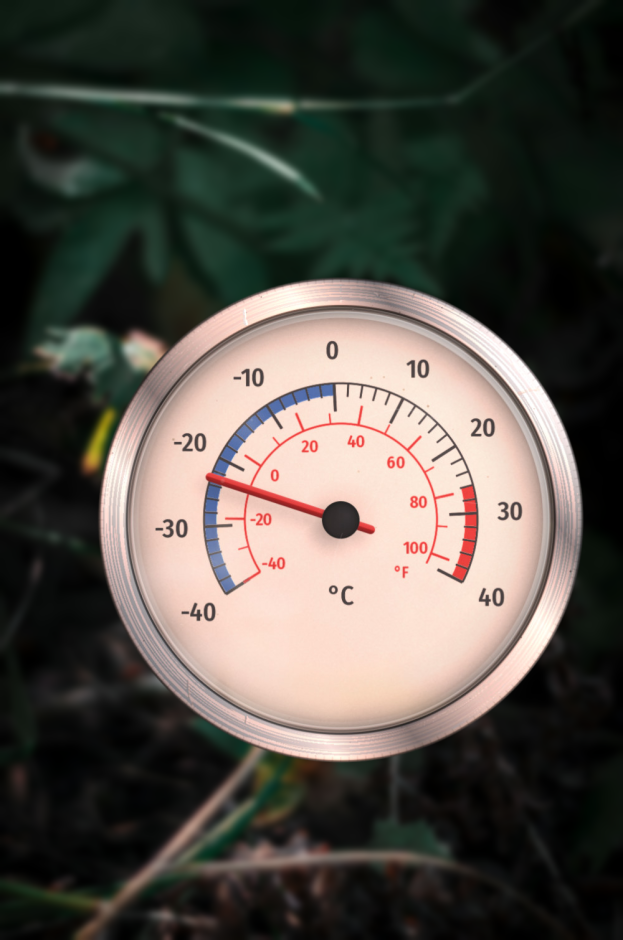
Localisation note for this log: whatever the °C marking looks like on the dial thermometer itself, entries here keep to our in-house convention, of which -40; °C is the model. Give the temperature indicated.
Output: -23; °C
